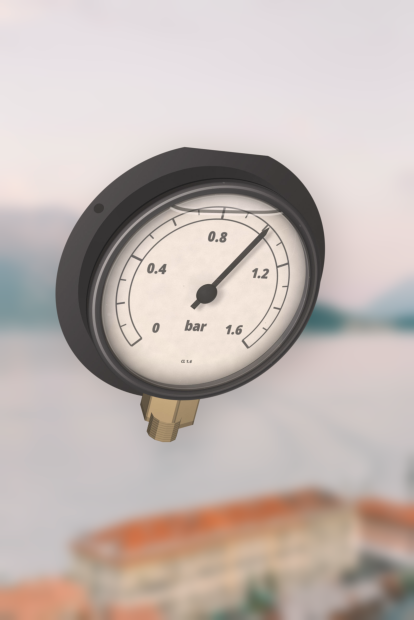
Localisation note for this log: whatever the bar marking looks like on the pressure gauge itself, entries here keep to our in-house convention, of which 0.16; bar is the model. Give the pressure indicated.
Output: 1; bar
